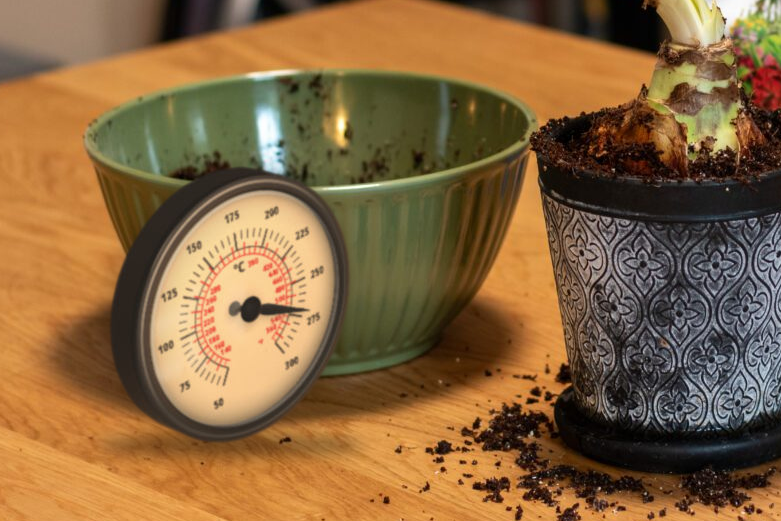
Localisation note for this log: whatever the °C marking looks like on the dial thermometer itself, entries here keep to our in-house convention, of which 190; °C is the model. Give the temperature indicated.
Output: 270; °C
